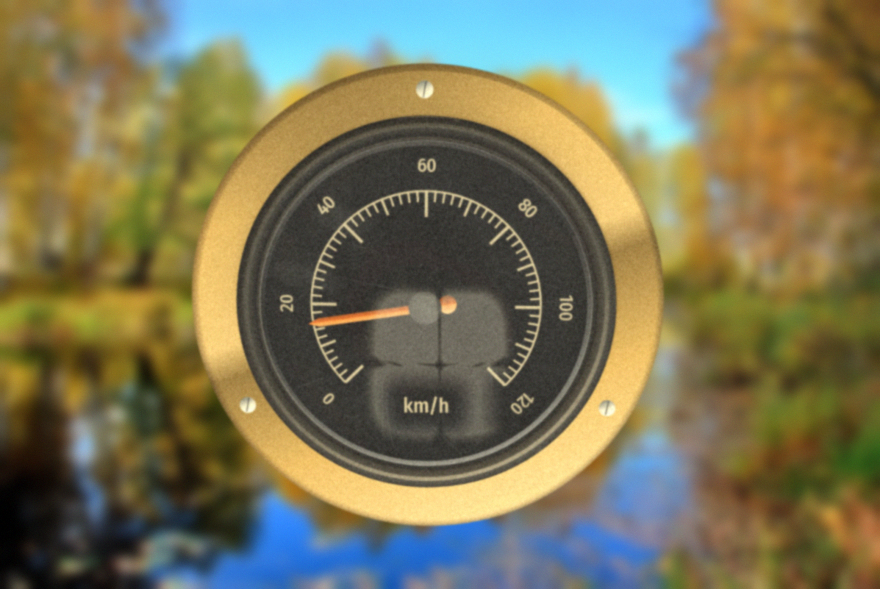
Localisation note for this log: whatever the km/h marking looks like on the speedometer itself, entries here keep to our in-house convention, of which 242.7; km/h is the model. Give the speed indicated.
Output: 16; km/h
